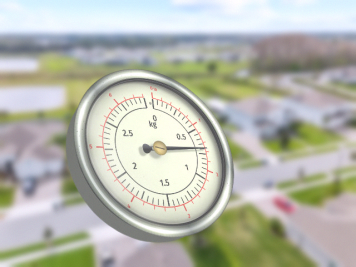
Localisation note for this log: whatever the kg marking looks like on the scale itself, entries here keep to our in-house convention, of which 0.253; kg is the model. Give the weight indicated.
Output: 0.7; kg
